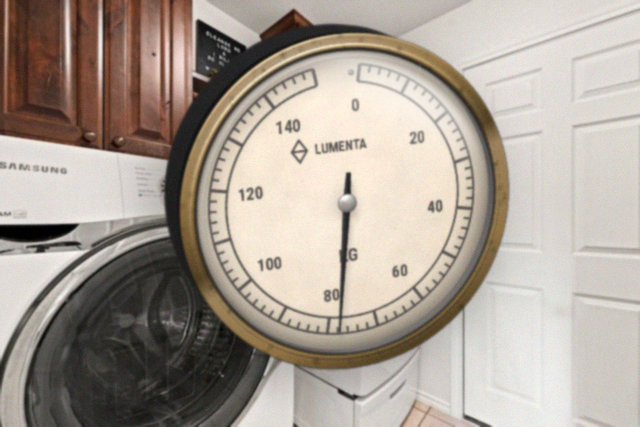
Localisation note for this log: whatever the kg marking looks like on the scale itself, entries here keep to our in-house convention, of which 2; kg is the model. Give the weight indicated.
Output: 78; kg
